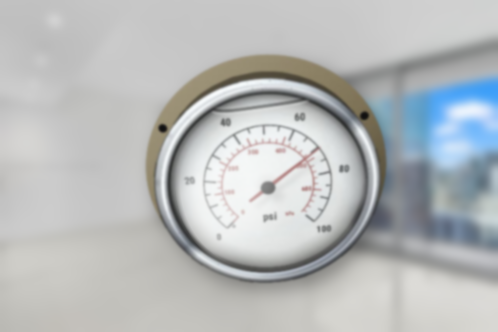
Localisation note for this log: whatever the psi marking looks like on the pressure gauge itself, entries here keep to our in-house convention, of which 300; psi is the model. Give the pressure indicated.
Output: 70; psi
